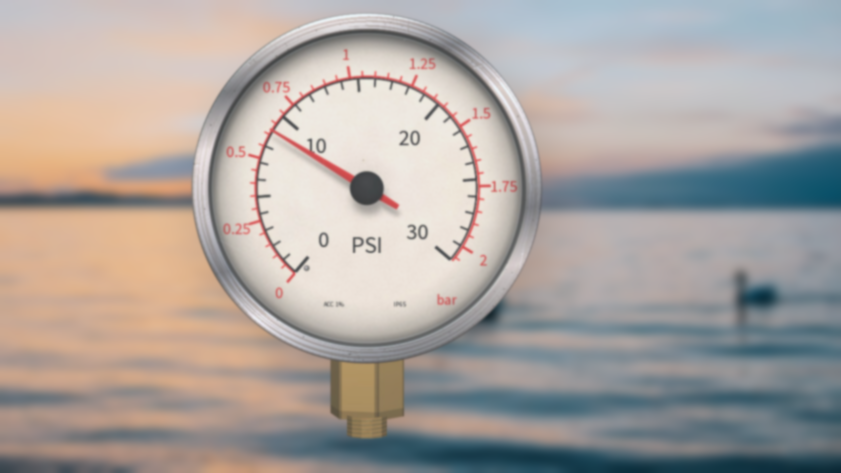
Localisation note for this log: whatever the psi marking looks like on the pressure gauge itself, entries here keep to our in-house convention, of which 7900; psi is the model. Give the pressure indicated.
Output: 9; psi
